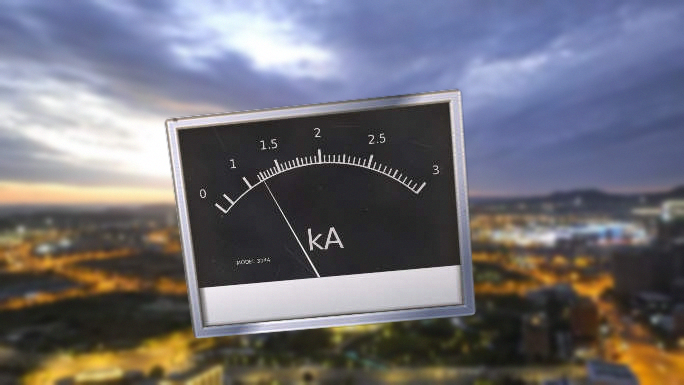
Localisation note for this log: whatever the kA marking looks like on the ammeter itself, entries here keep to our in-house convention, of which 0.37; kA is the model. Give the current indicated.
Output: 1.25; kA
